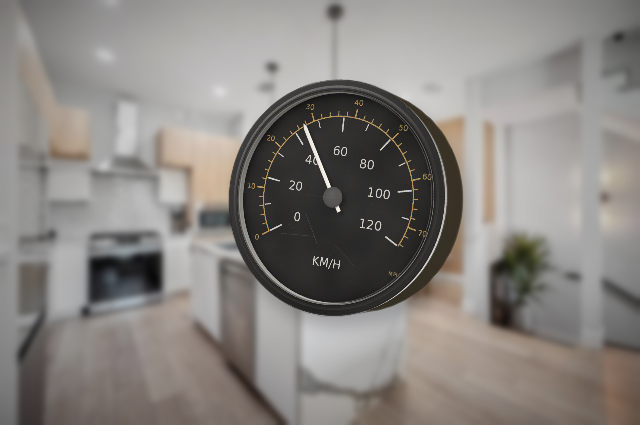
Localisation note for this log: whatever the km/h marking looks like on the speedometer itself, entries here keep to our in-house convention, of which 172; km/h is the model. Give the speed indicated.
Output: 45; km/h
